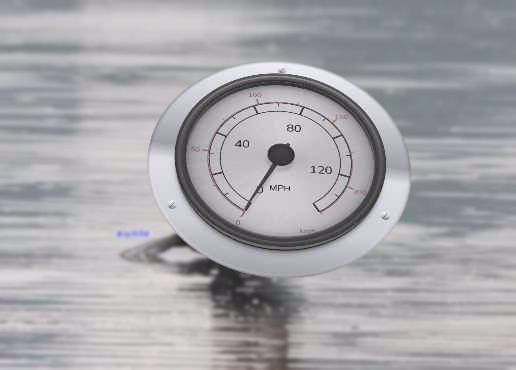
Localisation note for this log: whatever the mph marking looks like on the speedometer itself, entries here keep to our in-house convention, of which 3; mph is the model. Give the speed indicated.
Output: 0; mph
